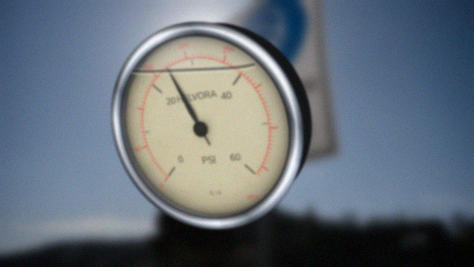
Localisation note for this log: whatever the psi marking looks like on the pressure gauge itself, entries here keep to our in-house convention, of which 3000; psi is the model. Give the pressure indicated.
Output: 25; psi
